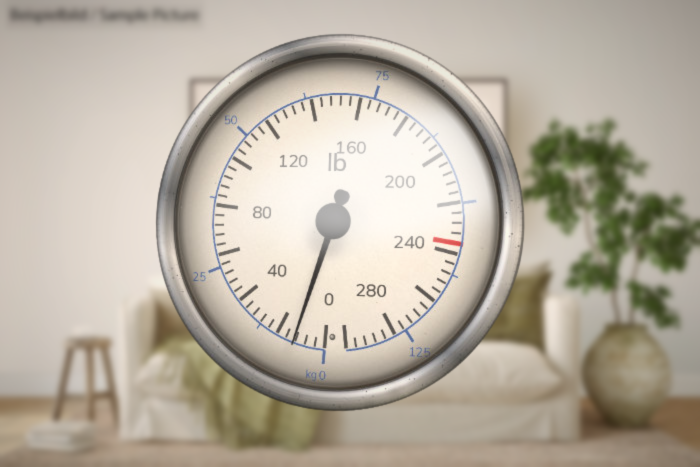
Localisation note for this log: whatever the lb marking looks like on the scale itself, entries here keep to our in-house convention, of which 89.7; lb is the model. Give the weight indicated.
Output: 12; lb
